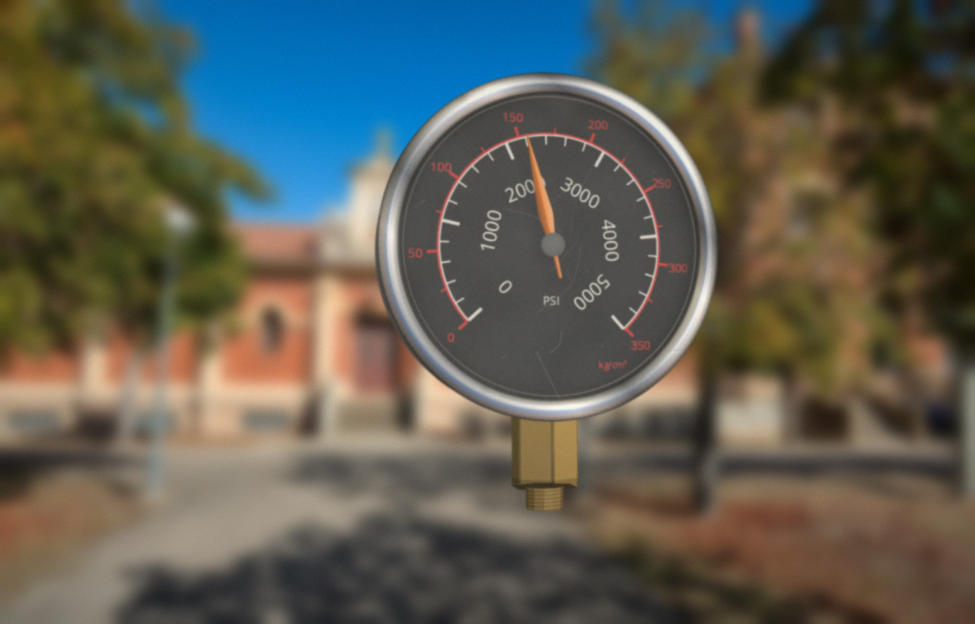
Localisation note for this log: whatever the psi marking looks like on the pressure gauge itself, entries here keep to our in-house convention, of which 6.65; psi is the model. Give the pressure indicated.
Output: 2200; psi
